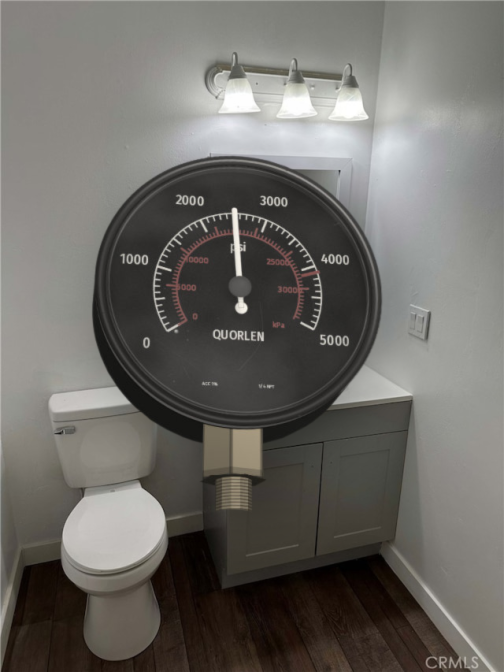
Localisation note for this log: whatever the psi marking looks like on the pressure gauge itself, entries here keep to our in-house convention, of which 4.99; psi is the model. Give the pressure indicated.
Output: 2500; psi
